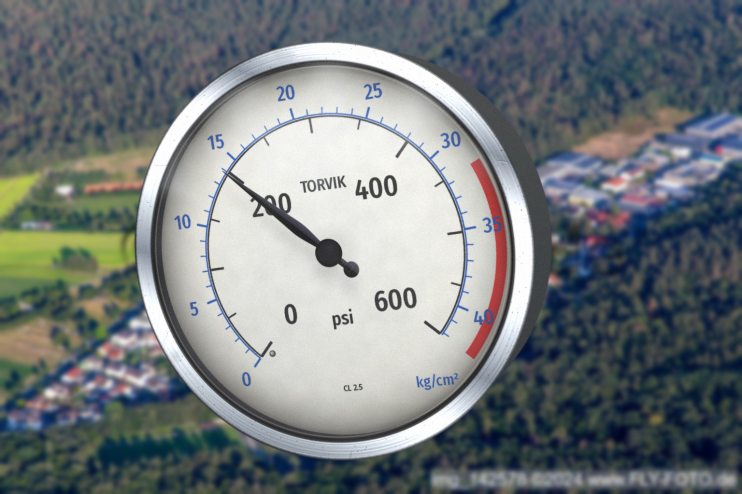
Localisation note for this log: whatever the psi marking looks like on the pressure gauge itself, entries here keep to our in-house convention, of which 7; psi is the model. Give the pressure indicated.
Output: 200; psi
